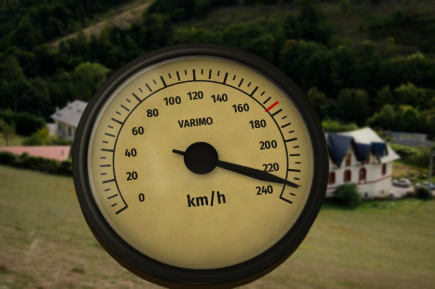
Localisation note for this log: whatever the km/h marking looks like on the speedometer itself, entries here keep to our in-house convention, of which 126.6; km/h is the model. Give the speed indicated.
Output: 230; km/h
